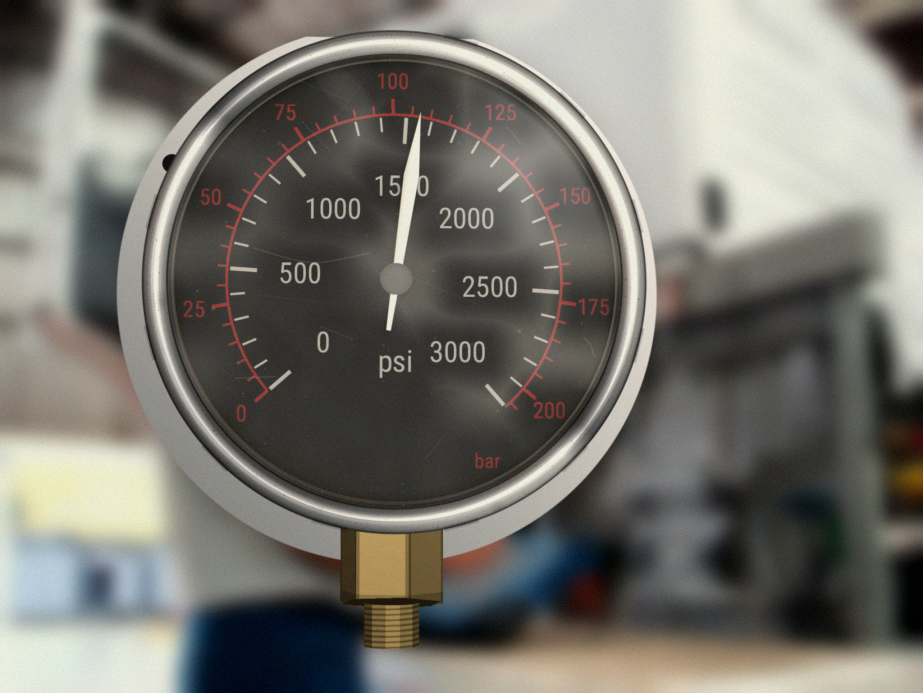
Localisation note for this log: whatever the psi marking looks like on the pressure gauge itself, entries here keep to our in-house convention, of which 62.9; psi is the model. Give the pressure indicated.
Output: 1550; psi
